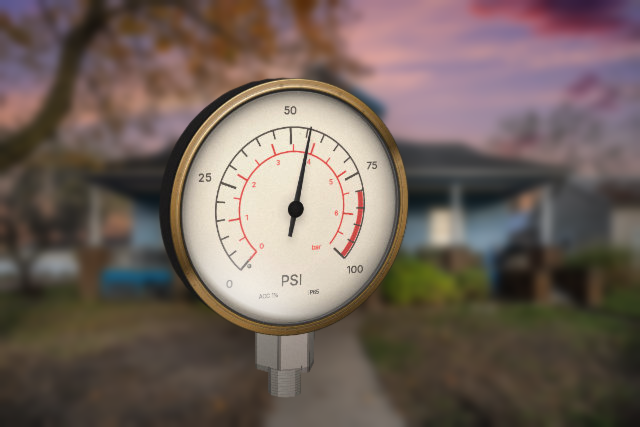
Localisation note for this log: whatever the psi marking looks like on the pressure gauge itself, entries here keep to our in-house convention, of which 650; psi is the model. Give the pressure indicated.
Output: 55; psi
